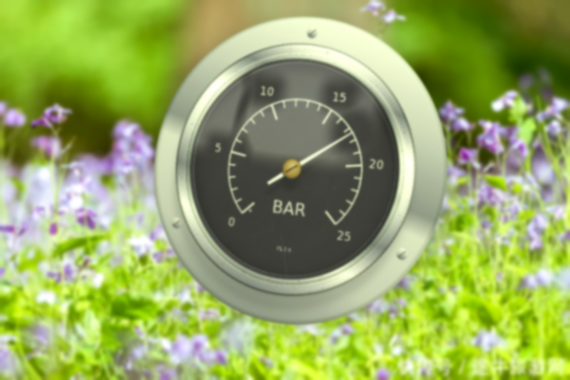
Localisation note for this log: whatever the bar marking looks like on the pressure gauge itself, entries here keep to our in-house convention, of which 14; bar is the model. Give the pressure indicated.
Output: 17.5; bar
